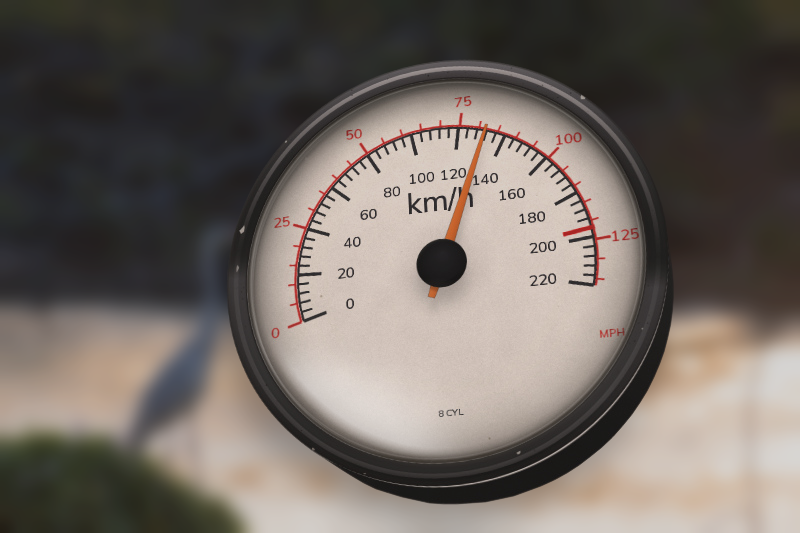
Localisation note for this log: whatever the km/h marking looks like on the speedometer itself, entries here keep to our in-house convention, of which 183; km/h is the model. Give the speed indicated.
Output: 132; km/h
